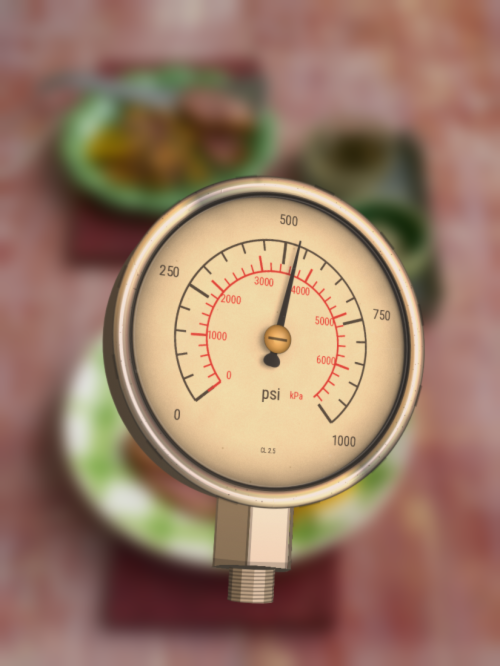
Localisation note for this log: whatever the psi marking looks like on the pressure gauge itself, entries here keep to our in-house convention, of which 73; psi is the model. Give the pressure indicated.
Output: 525; psi
